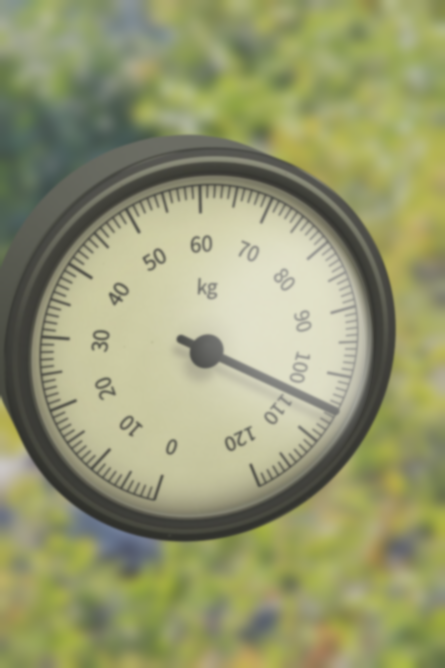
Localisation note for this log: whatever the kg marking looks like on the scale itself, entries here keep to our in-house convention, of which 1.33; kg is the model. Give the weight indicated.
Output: 105; kg
